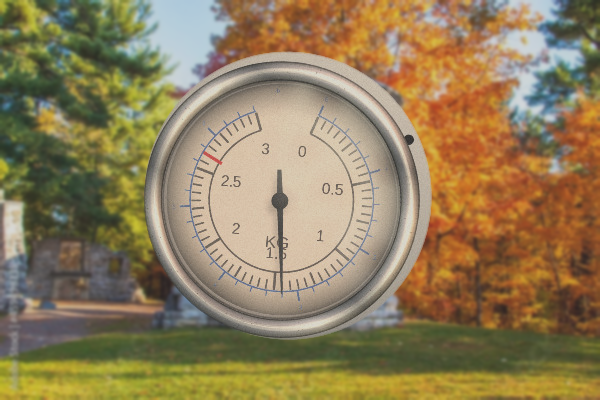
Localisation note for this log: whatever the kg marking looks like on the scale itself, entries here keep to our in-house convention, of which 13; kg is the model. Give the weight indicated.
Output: 1.45; kg
